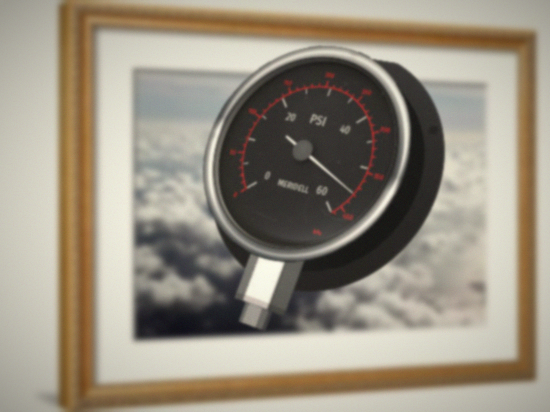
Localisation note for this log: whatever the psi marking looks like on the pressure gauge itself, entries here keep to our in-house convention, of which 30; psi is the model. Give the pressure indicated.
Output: 55; psi
